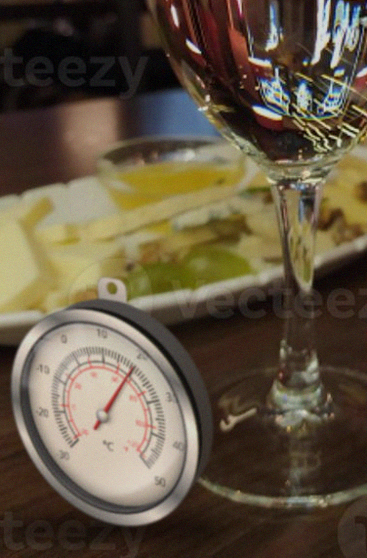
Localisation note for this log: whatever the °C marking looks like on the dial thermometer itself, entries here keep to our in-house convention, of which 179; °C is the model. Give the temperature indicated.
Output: 20; °C
